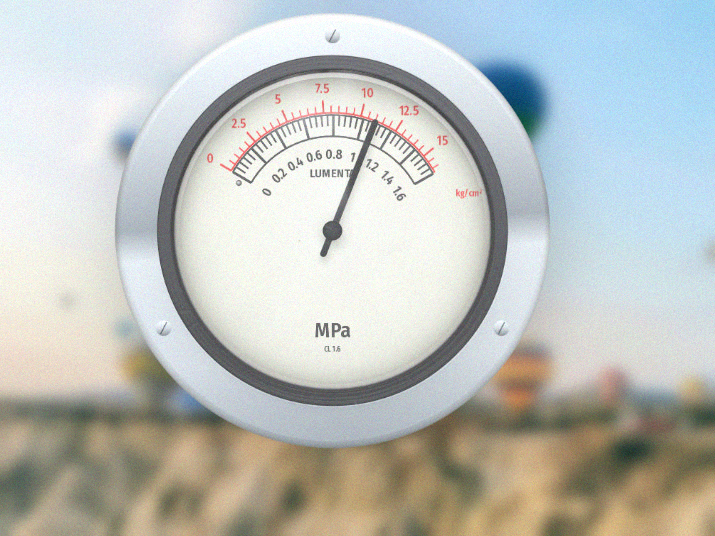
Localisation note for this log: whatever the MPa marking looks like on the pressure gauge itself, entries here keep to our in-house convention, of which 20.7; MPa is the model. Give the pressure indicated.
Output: 1.08; MPa
